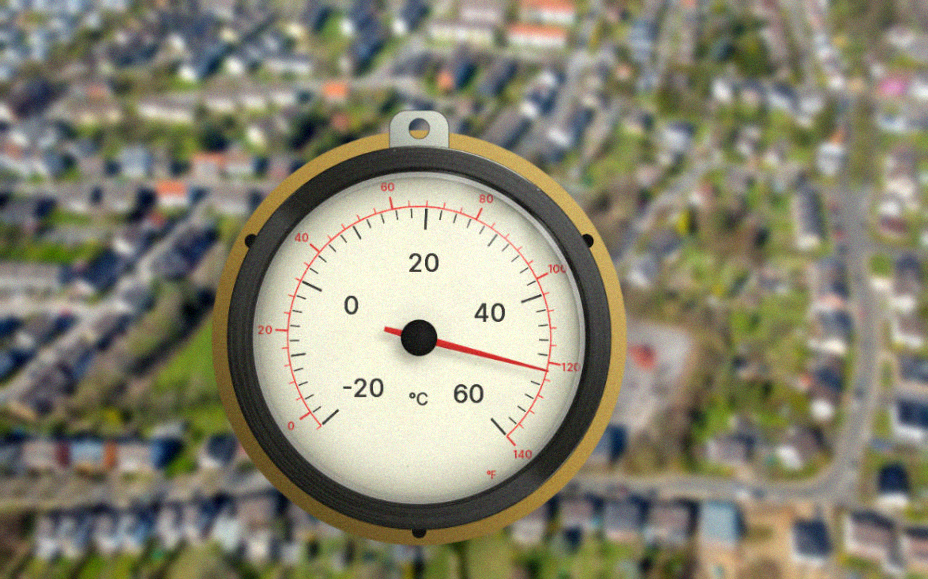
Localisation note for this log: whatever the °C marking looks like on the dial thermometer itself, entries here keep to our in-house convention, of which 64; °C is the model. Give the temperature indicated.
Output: 50; °C
